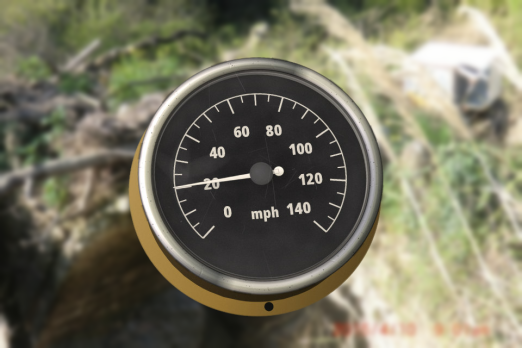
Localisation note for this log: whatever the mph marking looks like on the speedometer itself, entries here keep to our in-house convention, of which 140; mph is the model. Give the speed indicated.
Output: 20; mph
